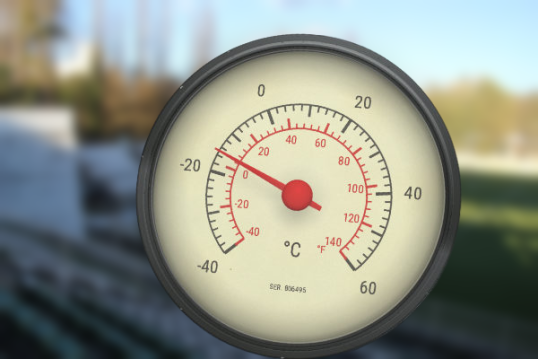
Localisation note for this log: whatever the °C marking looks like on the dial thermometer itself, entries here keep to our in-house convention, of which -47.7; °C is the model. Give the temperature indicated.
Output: -15; °C
